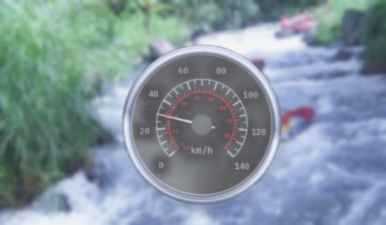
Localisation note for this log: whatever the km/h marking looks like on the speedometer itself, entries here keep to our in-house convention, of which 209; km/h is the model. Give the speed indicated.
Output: 30; km/h
